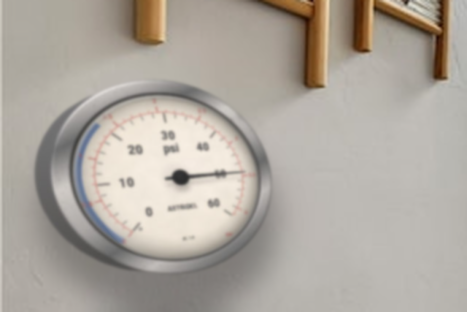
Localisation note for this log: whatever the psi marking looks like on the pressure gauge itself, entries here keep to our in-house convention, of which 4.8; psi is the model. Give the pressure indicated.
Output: 50; psi
